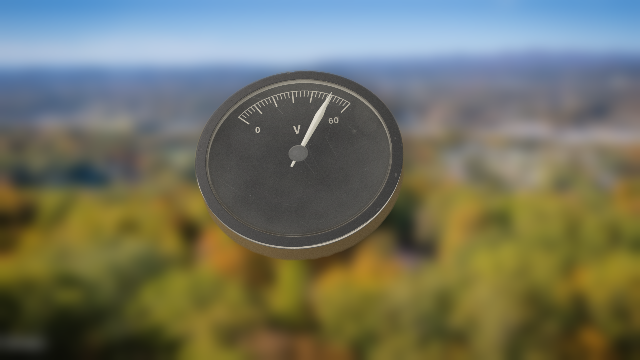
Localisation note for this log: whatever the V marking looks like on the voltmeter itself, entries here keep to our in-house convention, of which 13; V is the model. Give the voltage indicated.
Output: 50; V
